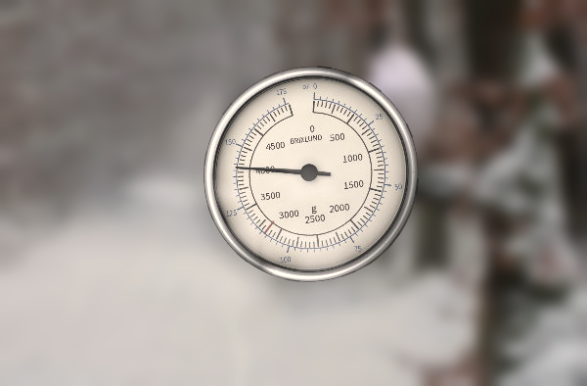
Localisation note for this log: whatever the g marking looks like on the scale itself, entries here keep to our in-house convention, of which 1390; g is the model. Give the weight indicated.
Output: 4000; g
